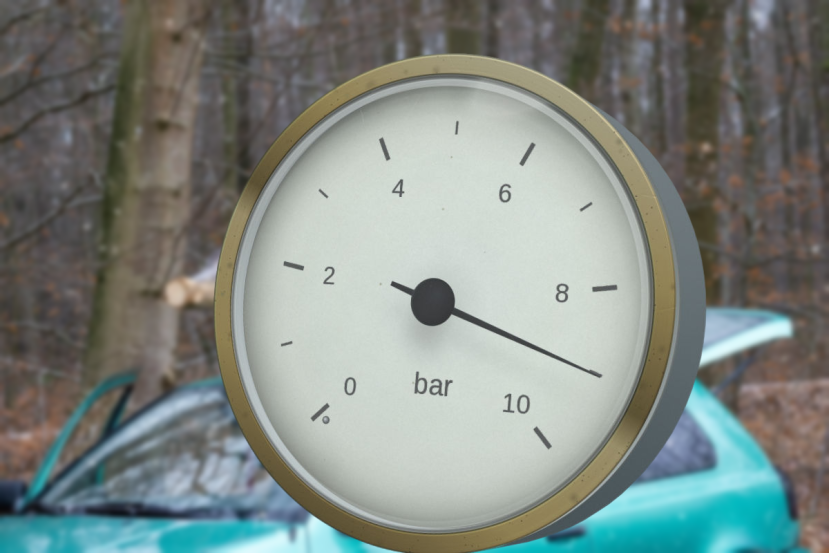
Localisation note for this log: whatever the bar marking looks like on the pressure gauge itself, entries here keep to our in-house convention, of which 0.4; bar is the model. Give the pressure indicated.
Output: 9; bar
